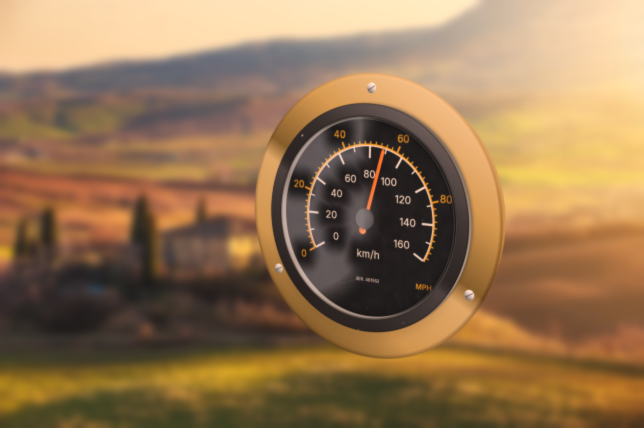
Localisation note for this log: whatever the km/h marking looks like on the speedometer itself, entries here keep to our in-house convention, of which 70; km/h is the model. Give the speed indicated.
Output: 90; km/h
